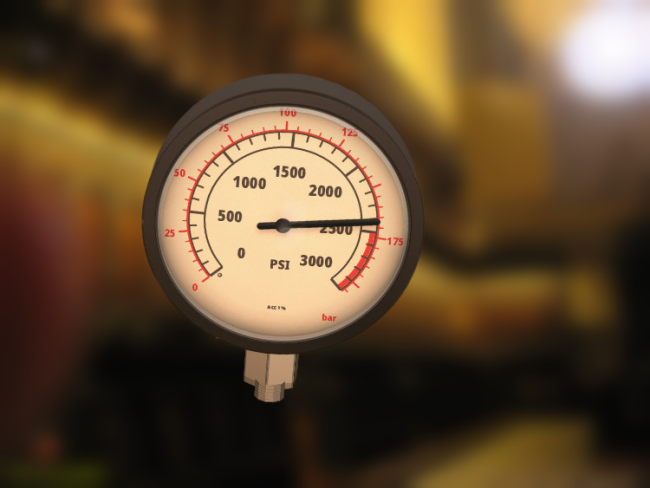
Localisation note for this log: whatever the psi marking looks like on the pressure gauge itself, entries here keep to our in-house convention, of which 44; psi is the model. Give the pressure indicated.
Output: 2400; psi
